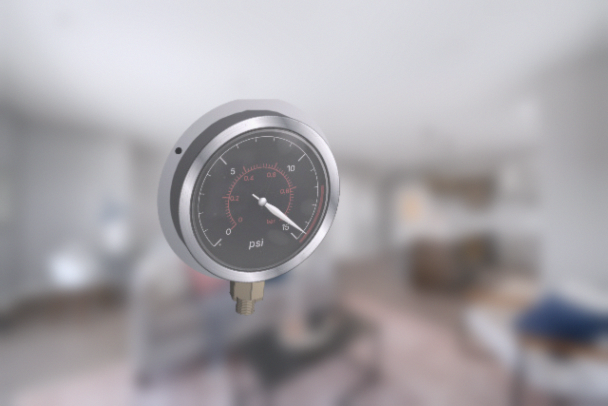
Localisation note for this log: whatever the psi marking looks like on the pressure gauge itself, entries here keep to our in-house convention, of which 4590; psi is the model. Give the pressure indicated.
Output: 14.5; psi
